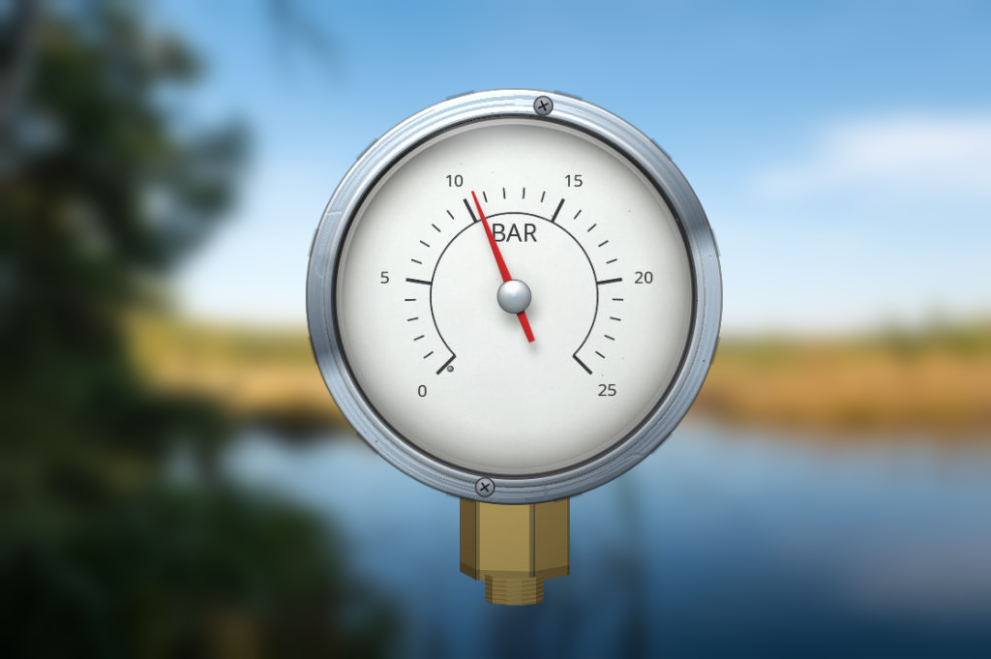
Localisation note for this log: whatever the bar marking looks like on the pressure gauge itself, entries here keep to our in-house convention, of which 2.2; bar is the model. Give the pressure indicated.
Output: 10.5; bar
